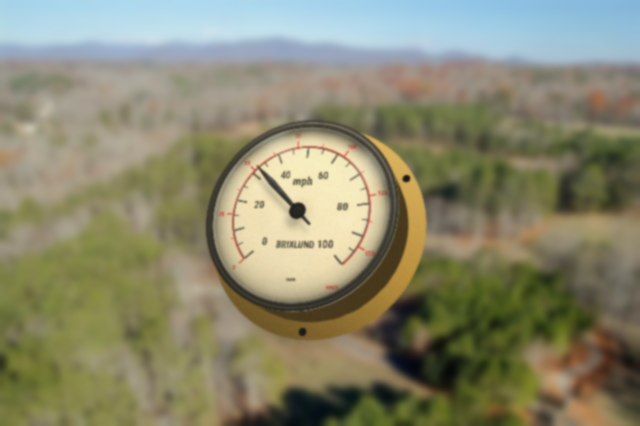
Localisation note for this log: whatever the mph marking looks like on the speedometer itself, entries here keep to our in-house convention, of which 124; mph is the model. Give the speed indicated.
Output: 32.5; mph
